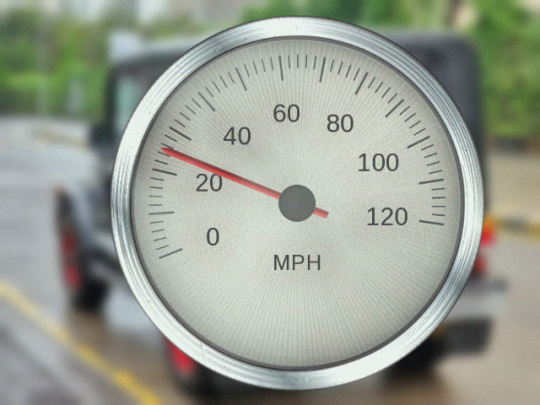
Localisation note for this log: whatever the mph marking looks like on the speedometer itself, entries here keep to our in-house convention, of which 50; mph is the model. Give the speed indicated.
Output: 25; mph
